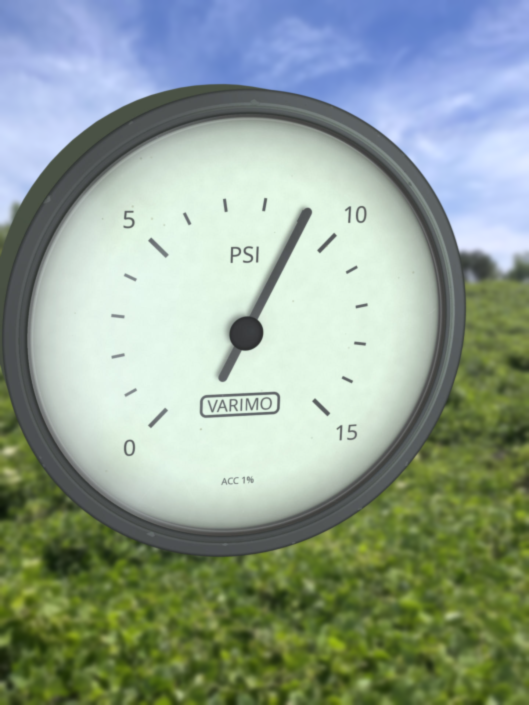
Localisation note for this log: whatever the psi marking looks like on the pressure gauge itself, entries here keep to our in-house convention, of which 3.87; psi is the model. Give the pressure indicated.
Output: 9; psi
